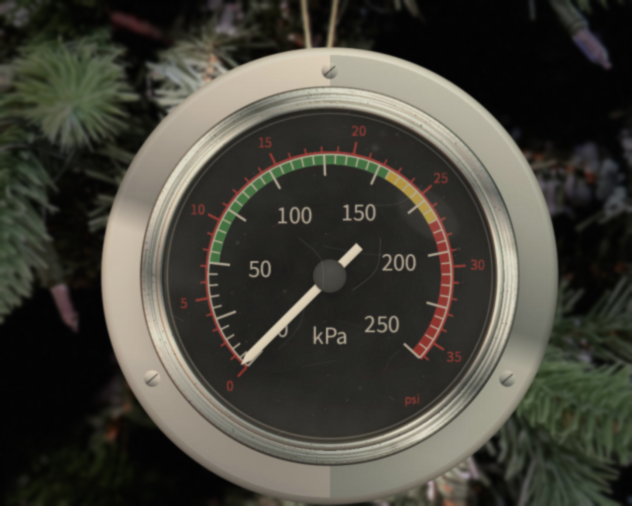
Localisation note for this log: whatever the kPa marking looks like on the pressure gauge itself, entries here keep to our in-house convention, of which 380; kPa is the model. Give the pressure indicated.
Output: 2.5; kPa
